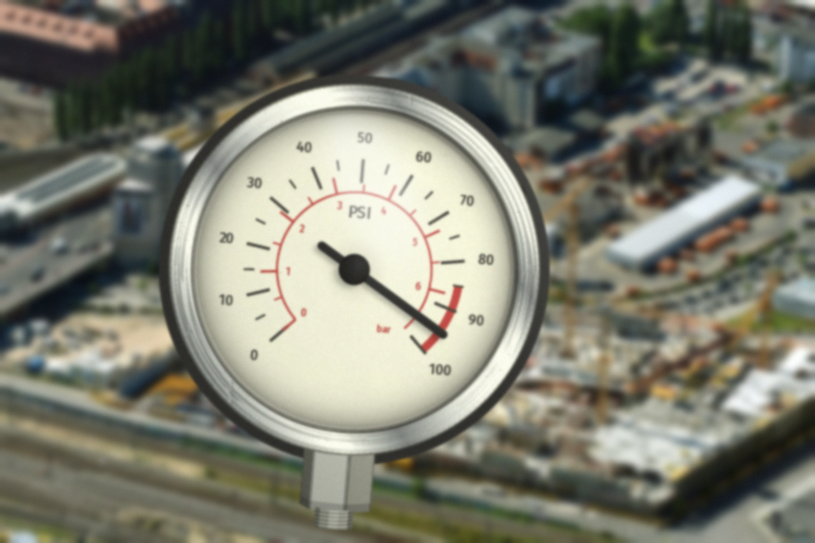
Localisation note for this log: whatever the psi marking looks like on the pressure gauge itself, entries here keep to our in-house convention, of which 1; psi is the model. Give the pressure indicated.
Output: 95; psi
